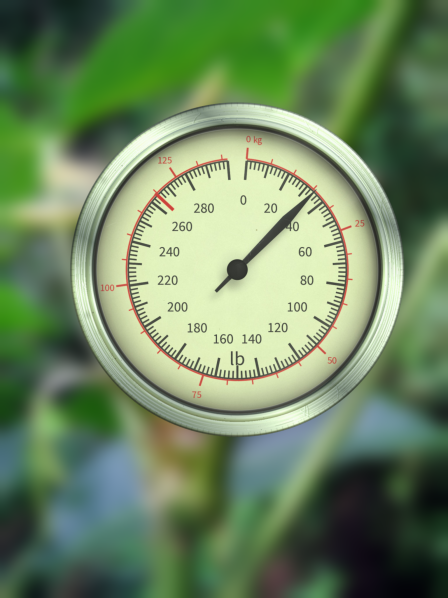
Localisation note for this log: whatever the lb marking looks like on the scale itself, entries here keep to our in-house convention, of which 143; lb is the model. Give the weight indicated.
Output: 34; lb
